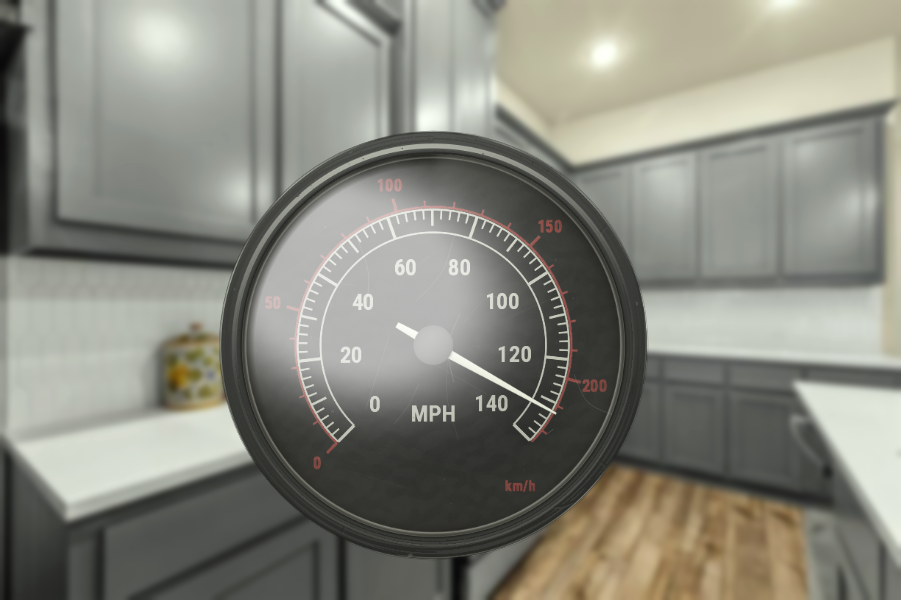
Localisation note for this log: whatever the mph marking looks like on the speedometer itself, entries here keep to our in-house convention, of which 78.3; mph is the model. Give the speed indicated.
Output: 132; mph
